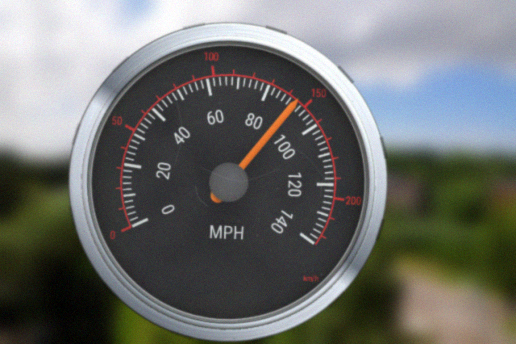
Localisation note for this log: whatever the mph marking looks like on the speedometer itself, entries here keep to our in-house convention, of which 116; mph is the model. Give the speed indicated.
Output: 90; mph
